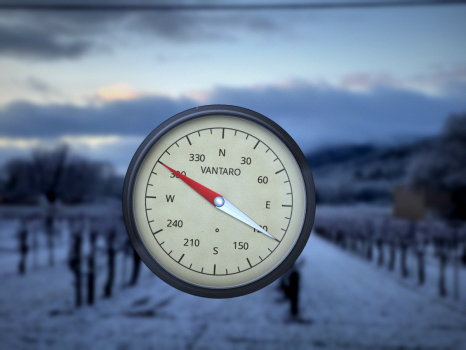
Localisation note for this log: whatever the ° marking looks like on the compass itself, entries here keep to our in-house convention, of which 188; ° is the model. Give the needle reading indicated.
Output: 300; °
